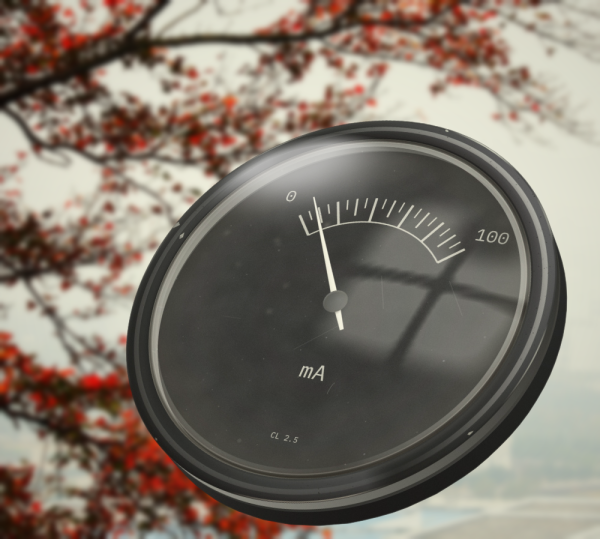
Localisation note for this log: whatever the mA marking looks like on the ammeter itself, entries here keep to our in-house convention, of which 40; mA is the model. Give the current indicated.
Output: 10; mA
